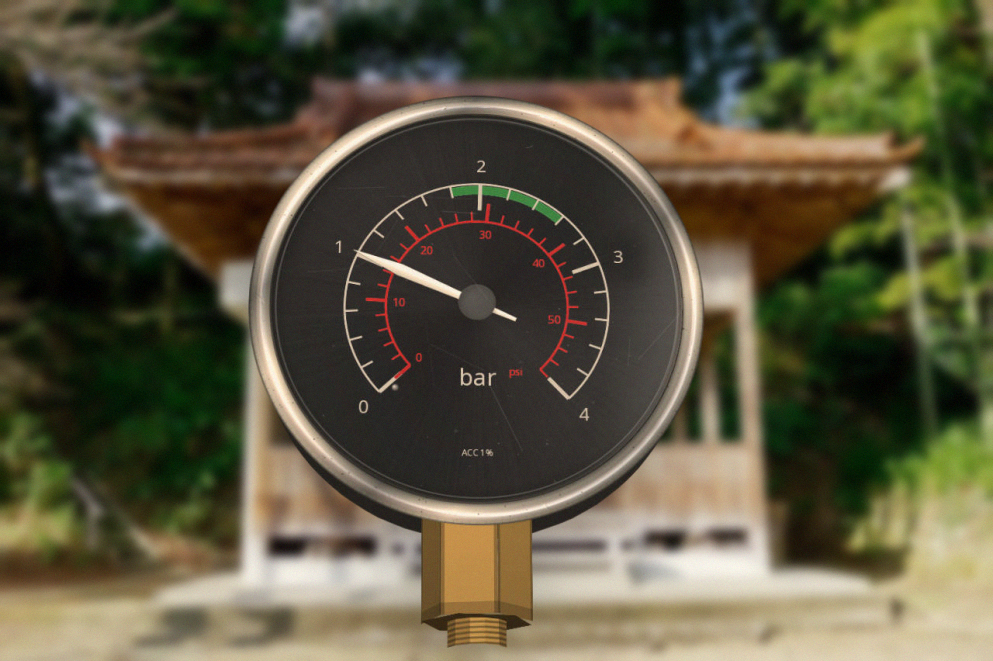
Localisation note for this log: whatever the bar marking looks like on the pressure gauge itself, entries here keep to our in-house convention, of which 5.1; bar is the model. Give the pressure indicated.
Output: 1; bar
